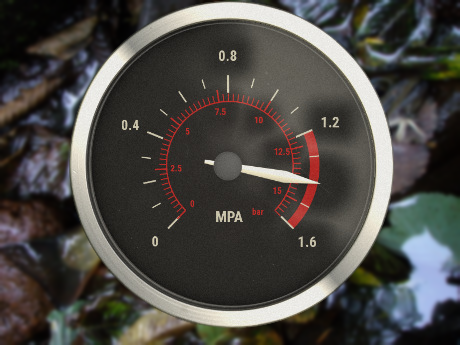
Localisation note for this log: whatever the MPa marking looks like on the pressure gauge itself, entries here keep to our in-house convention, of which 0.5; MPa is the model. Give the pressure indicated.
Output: 1.4; MPa
